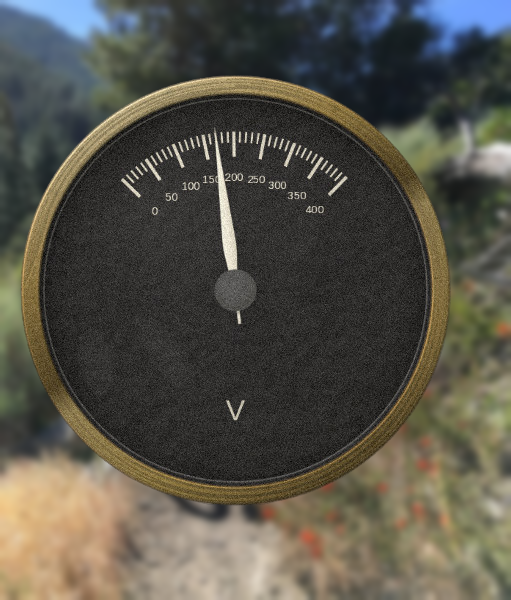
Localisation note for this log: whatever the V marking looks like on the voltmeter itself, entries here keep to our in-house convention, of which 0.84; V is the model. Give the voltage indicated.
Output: 170; V
